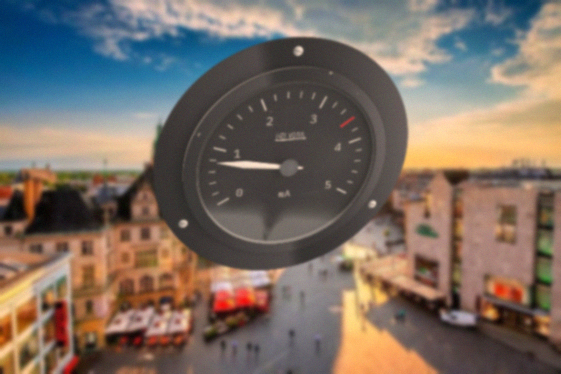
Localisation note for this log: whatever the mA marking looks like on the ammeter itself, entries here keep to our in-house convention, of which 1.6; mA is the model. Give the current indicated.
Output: 0.8; mA
